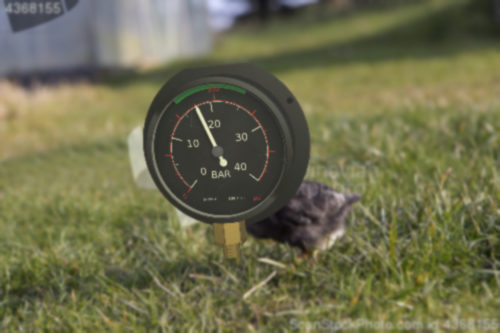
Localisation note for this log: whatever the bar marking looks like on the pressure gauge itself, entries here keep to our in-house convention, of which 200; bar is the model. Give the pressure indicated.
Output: 17.5; bar
